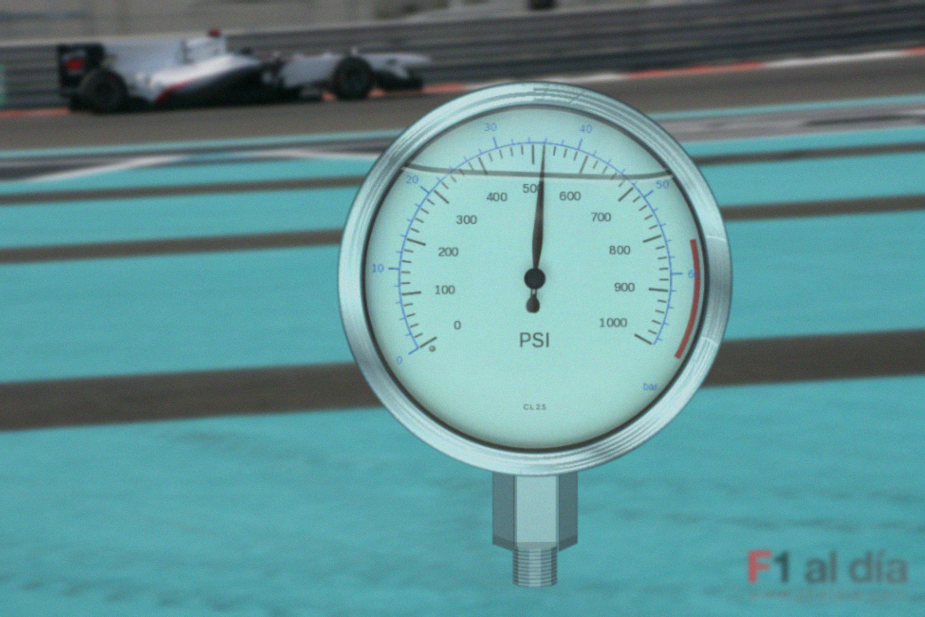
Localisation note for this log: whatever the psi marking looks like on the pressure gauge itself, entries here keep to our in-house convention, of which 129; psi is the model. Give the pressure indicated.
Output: 520; psi
